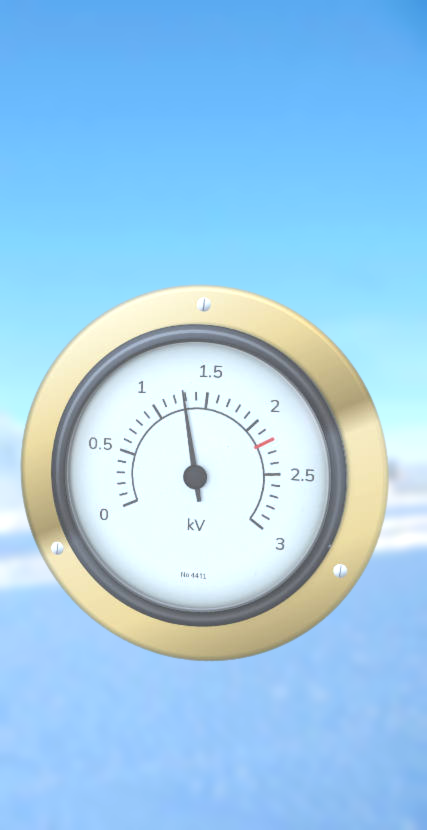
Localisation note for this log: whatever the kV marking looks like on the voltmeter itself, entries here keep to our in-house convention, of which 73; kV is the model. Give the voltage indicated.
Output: 1.3; kV
